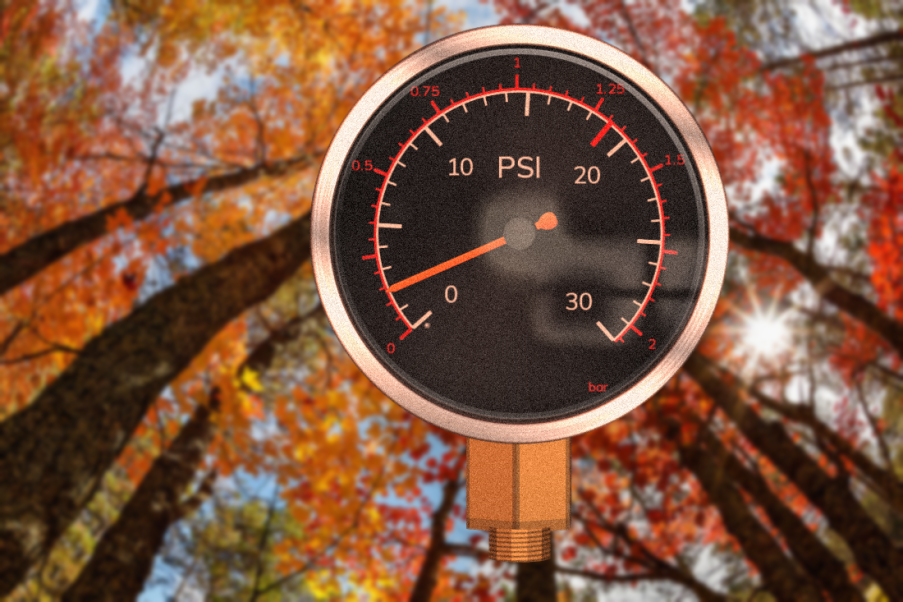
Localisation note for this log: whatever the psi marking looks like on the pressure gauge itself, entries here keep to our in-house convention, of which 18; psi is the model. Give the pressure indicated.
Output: 2; psi
